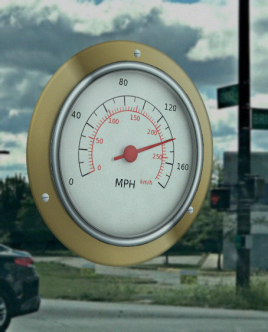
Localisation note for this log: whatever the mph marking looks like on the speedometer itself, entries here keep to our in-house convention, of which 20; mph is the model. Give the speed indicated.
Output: 140; mph
